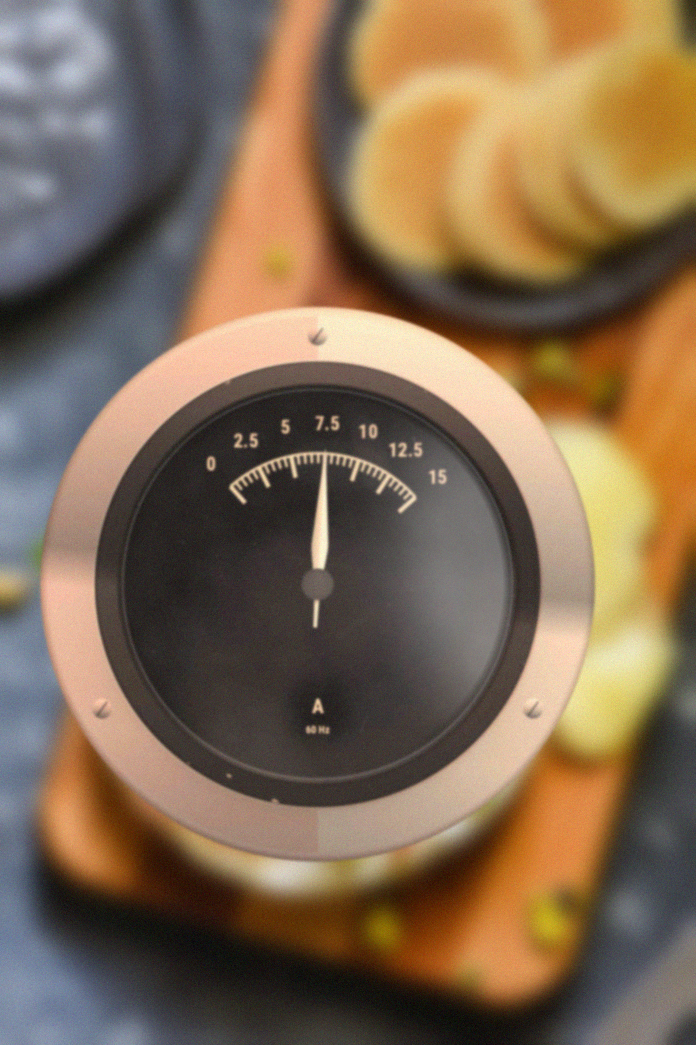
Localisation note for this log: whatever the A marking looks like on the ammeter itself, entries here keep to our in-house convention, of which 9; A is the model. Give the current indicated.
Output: 7.5; A
